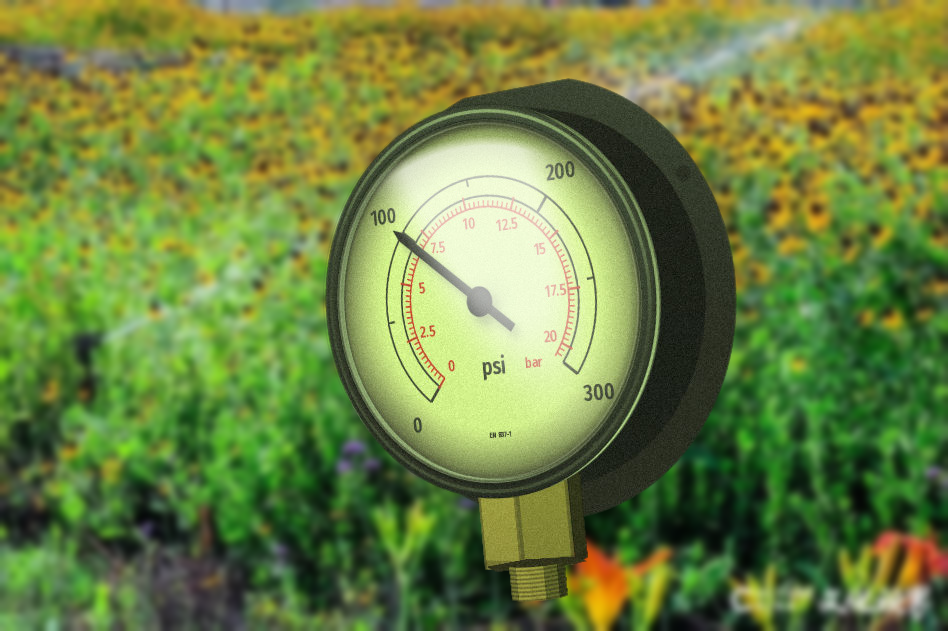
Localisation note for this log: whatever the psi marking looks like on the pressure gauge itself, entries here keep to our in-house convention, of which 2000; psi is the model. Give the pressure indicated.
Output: 100; psi
